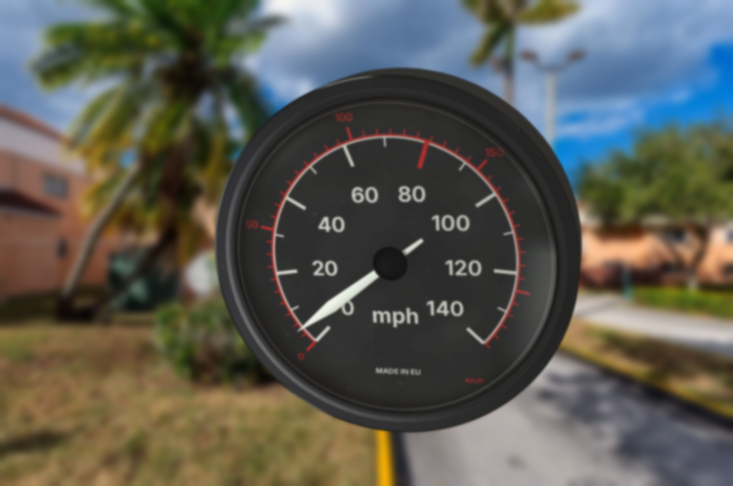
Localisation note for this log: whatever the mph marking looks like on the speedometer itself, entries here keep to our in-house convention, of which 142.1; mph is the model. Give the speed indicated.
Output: 5; mph
